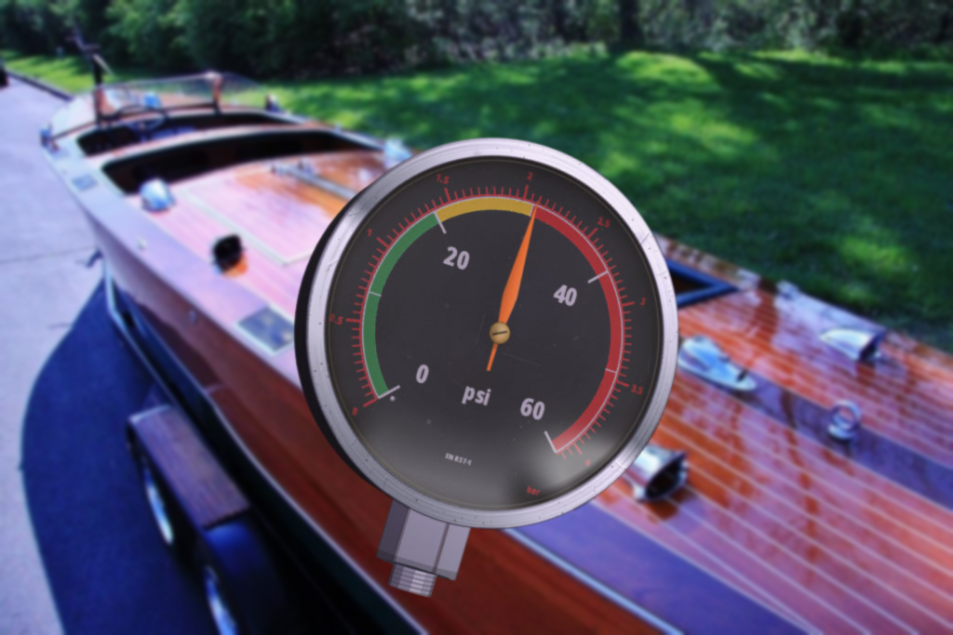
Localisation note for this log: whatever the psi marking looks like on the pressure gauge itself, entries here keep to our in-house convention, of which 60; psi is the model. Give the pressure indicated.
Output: 30; psi
